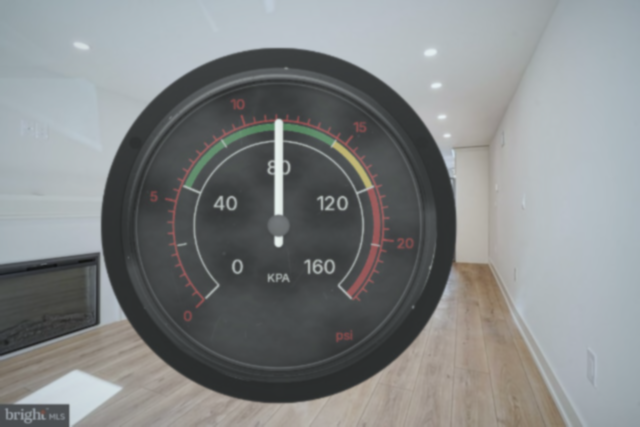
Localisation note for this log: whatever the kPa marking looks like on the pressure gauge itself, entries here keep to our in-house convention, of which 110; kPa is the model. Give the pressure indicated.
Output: 80; kPa
